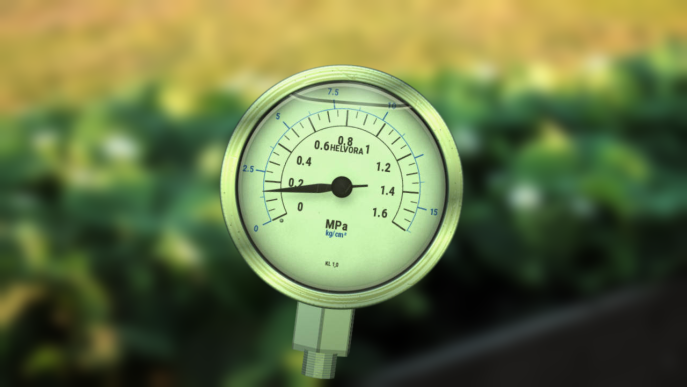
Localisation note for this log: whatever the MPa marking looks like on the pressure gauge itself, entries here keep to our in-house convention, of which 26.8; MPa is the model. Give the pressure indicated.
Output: 0.15; MPa
